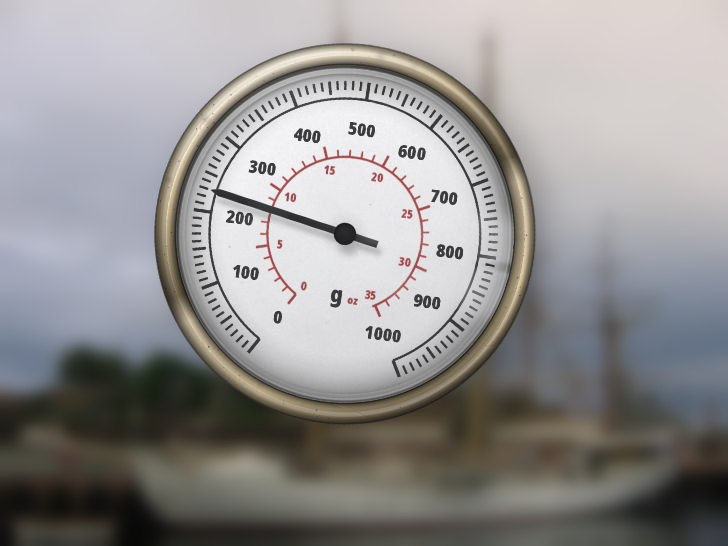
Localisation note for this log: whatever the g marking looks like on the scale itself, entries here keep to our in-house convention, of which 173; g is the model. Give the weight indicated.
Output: 230; g
